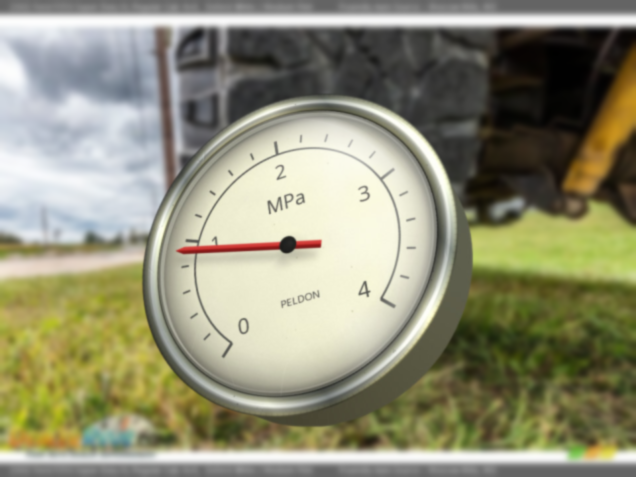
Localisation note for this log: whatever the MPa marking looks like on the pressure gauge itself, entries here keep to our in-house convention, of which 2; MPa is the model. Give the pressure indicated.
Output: 0.9; MPa
